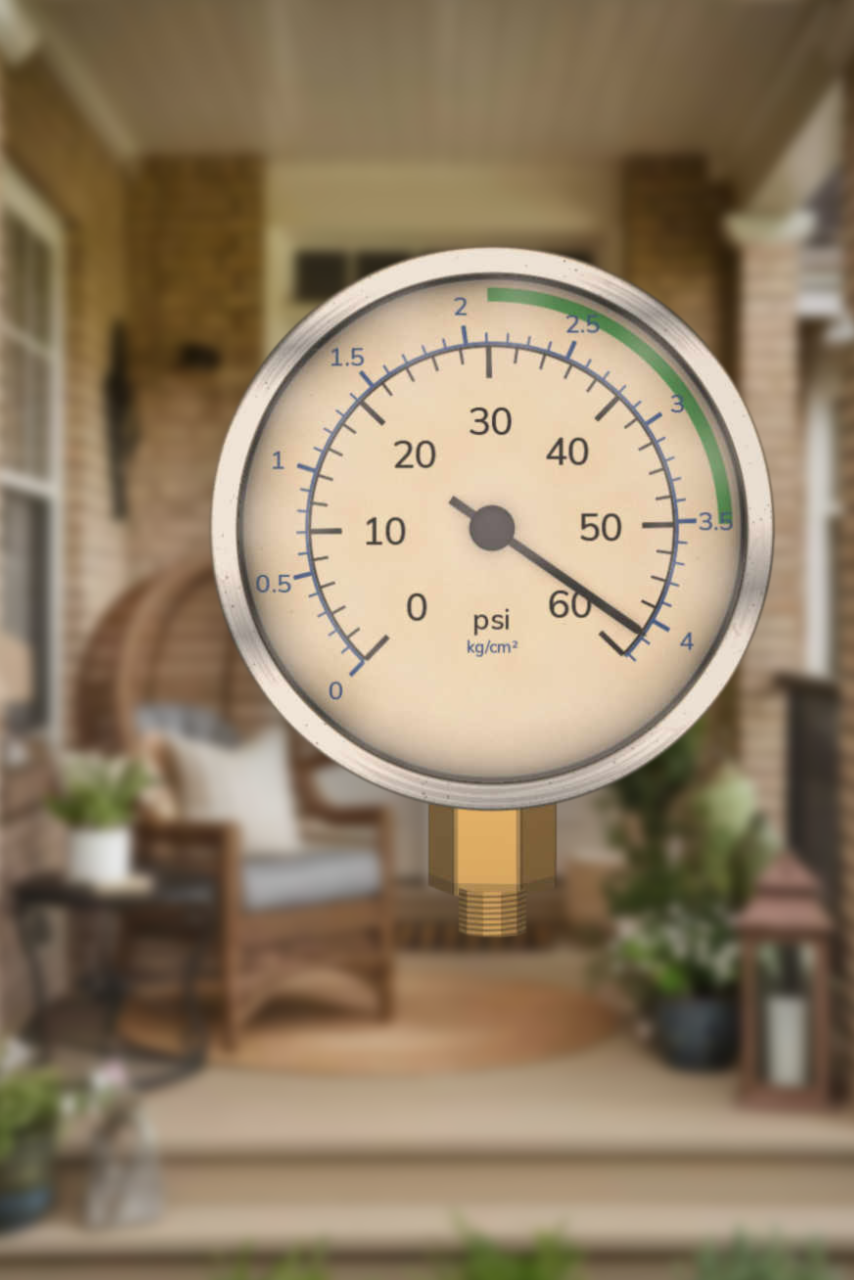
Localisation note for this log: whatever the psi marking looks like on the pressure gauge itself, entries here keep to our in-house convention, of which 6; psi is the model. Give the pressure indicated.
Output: 58; psi
